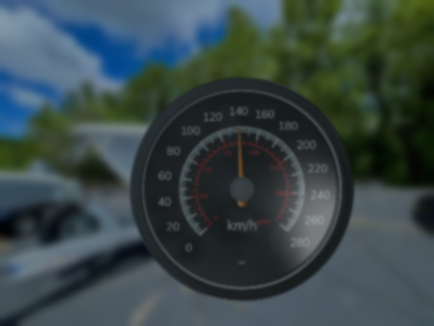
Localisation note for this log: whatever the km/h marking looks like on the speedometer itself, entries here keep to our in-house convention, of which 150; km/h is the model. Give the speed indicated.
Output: 140; km/h
